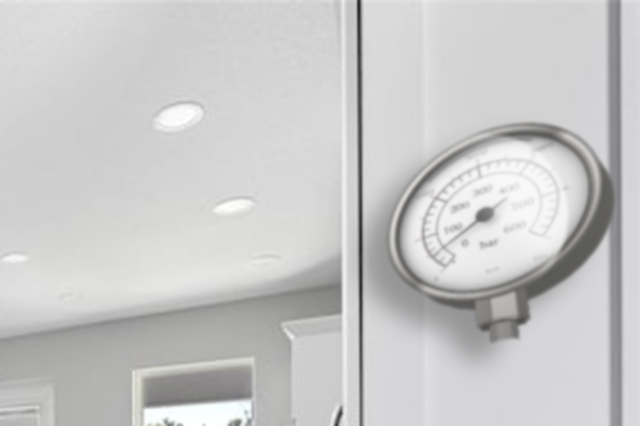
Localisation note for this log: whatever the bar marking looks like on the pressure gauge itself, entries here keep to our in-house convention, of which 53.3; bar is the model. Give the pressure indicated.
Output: 40; bar
